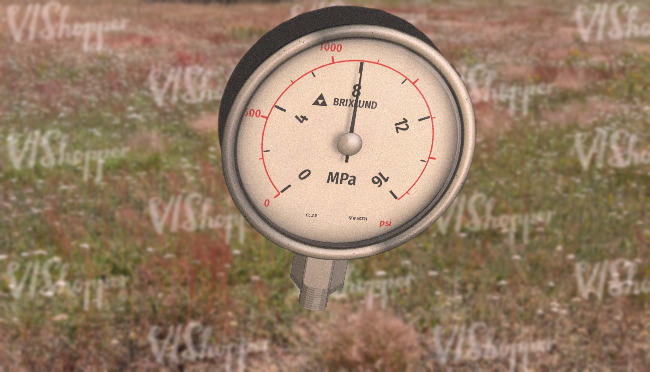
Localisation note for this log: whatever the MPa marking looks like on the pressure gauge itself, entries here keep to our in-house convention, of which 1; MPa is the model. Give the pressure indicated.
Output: 8; MPa
